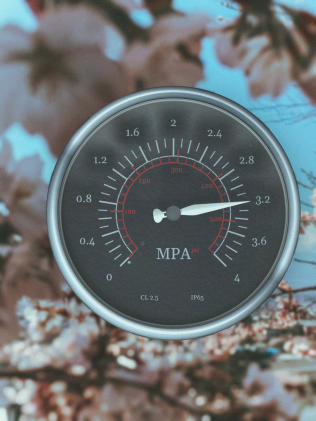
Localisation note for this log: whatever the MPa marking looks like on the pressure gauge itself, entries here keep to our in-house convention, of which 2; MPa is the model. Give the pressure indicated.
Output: 3.2; MPa
